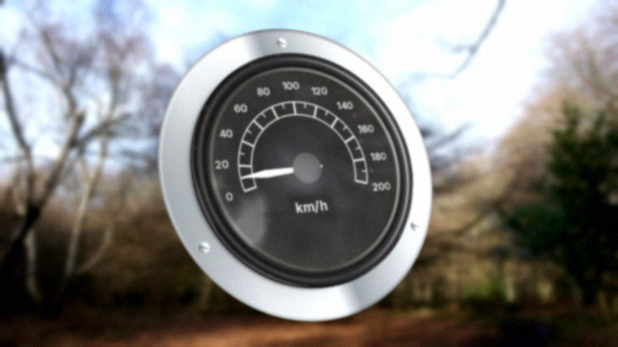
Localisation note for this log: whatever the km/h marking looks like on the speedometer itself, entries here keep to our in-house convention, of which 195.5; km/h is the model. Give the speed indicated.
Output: 10; km/h
